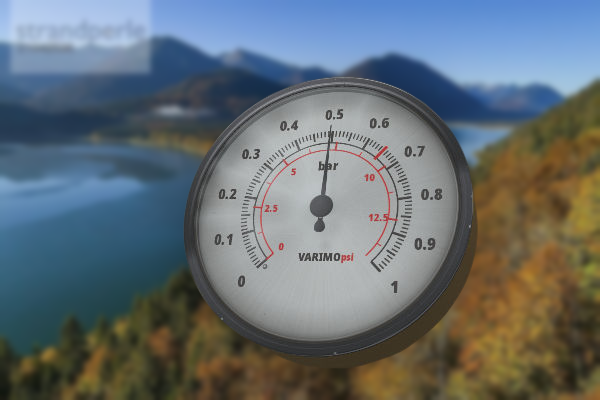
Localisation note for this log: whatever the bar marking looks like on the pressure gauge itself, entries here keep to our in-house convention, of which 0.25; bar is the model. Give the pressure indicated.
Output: 0.5; bar
